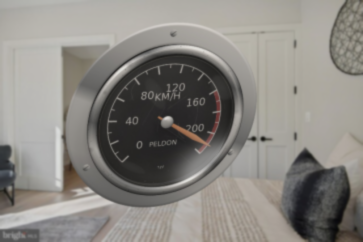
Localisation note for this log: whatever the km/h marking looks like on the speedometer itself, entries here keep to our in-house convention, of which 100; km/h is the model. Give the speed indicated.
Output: 210; km/h
